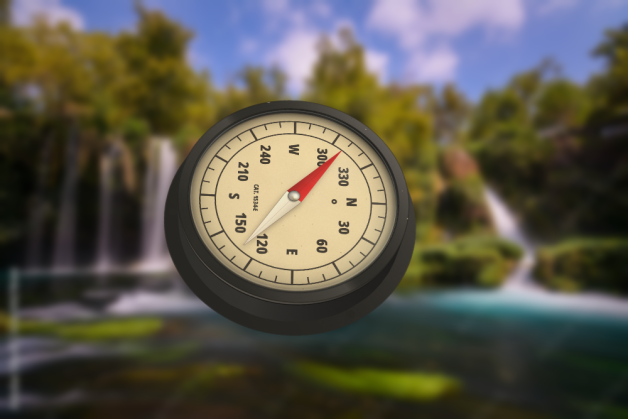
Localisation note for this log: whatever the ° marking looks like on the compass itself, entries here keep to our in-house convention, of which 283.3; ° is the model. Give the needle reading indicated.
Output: 310; °
